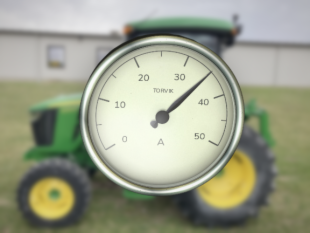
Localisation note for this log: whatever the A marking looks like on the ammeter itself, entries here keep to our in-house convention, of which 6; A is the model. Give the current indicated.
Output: 35; A
